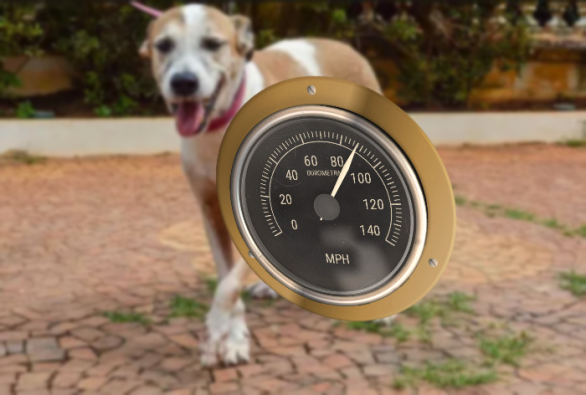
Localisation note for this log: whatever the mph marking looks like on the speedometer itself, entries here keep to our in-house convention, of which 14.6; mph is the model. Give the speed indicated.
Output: 88; mph
